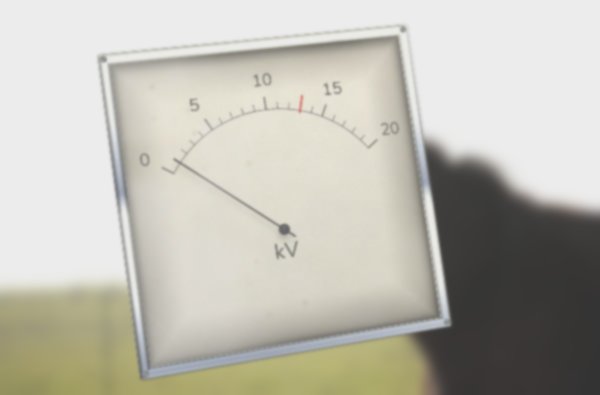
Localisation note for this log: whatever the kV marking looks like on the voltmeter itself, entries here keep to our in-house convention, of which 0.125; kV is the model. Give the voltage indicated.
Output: 1; kV
